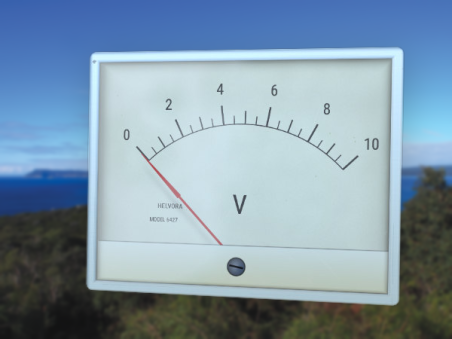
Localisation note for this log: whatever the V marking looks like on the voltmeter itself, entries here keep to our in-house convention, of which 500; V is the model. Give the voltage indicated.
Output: 0; V
